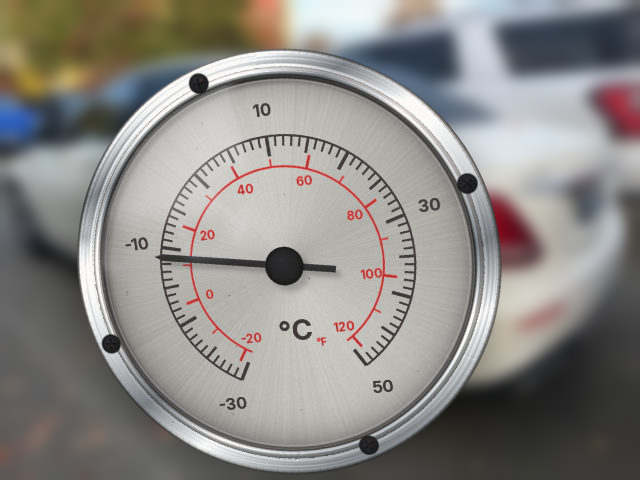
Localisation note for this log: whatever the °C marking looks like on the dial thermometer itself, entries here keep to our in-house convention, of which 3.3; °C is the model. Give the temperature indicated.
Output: -11; °C
